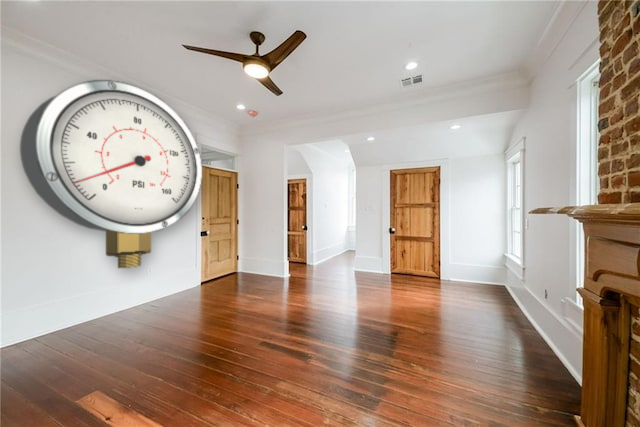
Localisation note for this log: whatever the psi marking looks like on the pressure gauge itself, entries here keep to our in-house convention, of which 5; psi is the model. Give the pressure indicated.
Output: 10; psi
